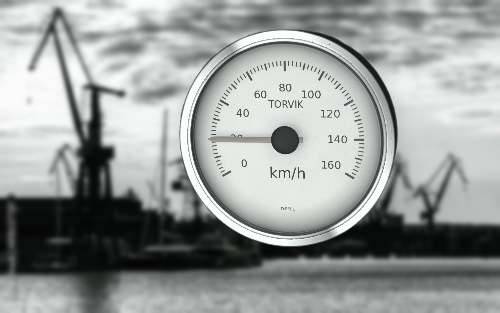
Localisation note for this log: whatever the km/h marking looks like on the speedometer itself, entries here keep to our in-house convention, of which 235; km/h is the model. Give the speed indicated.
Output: 20; km/h
